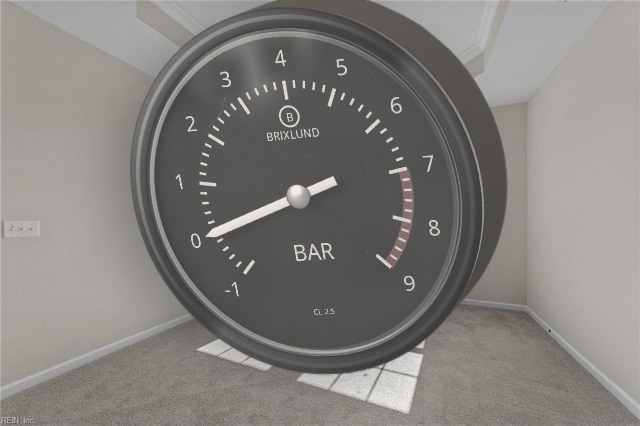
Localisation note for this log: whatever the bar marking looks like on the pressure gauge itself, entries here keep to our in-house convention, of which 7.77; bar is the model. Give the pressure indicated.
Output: 0; bar
